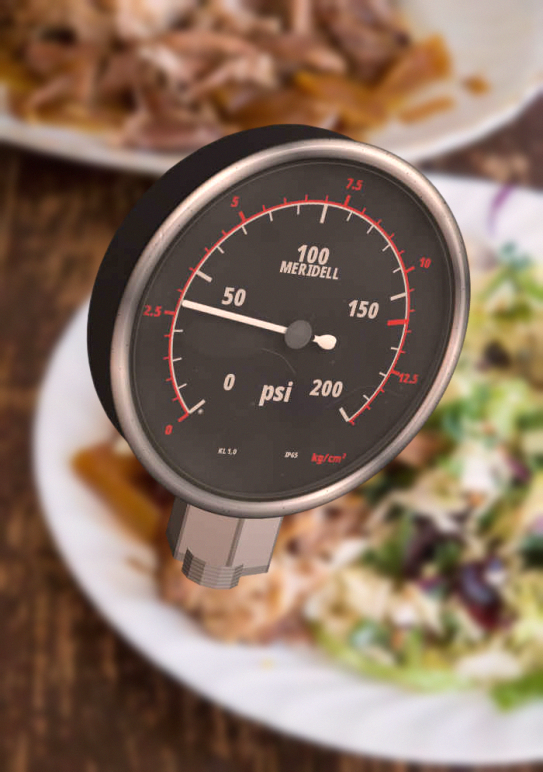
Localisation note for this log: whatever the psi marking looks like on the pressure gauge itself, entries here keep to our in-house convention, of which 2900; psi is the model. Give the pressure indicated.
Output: 40; psi
